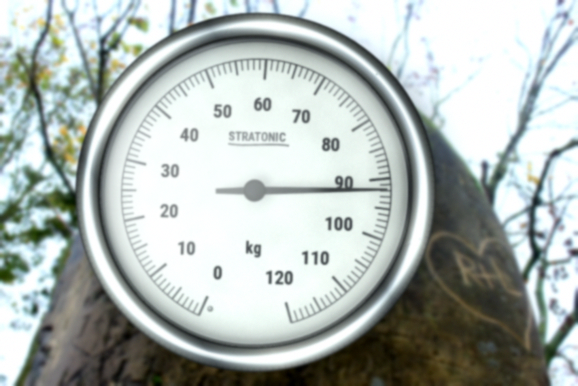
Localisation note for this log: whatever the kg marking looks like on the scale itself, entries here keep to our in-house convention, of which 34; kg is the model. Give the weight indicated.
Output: 92; kg
